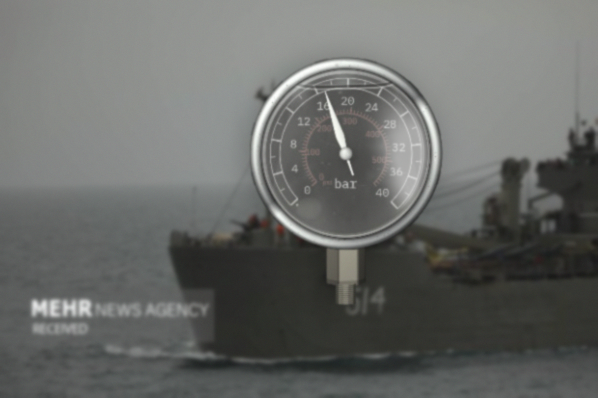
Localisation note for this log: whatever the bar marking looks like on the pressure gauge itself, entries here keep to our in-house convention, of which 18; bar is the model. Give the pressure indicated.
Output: 17; bar
